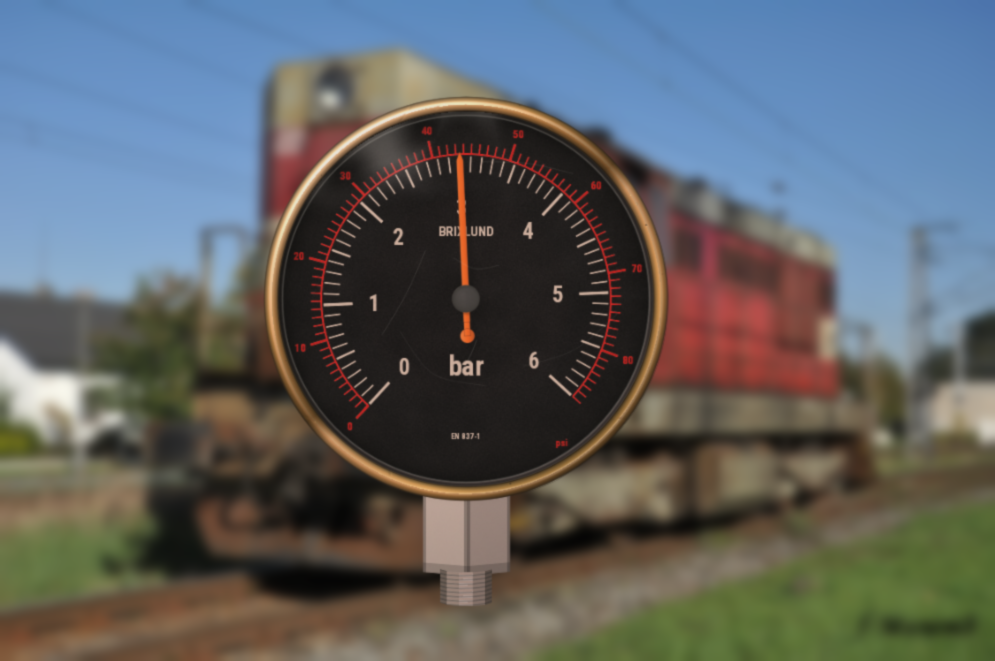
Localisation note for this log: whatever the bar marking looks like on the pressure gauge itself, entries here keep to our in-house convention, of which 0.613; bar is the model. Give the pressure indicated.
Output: 3; bar
